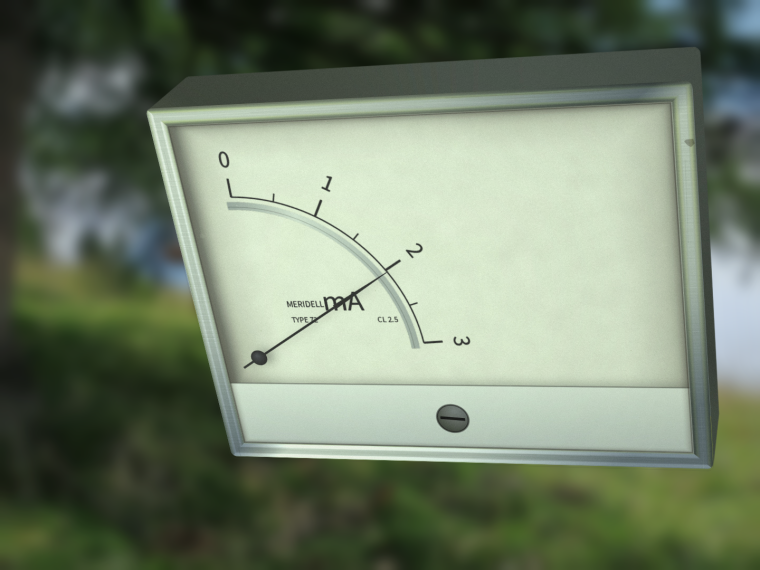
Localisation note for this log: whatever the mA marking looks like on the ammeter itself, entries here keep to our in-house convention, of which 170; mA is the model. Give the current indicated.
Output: 2; mA
